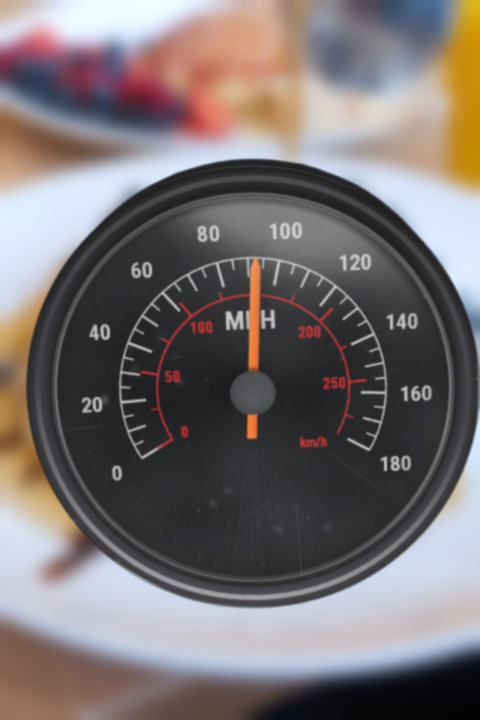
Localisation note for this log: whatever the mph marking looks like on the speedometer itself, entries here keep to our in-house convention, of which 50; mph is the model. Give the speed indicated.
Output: 92.5; mph
